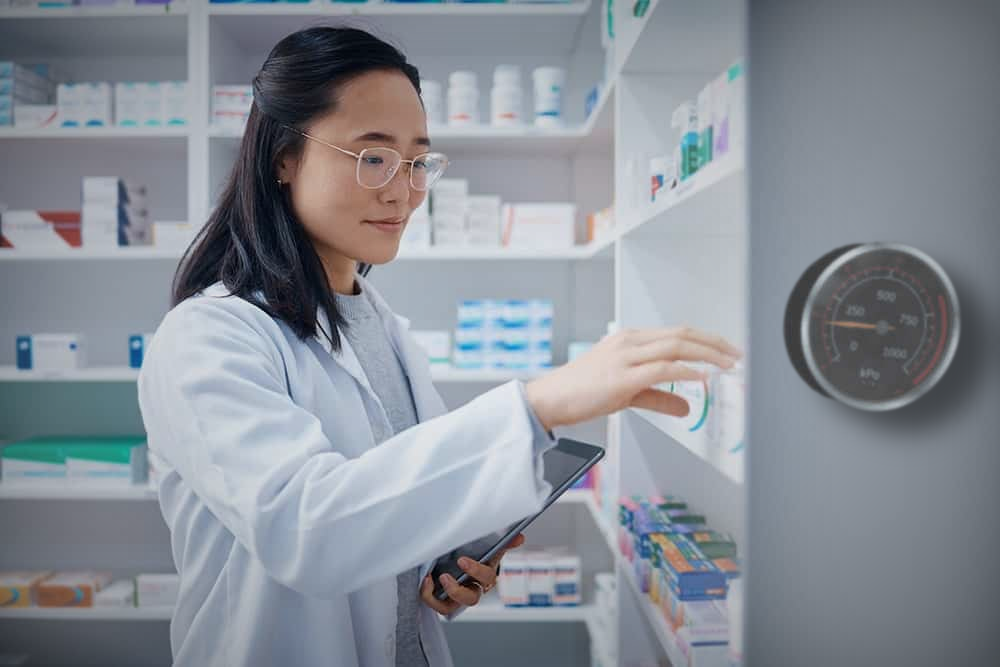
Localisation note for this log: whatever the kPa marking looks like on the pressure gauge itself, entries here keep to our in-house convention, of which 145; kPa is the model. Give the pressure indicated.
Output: 150; kPa
